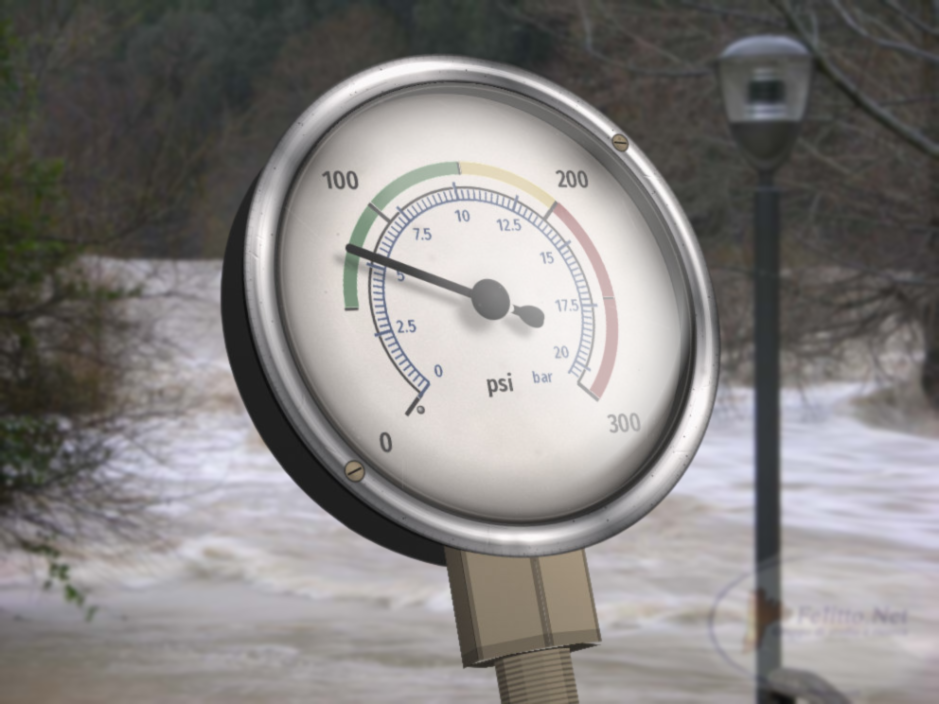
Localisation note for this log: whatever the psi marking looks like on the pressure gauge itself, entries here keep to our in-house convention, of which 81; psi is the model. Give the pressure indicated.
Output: 75; psi
